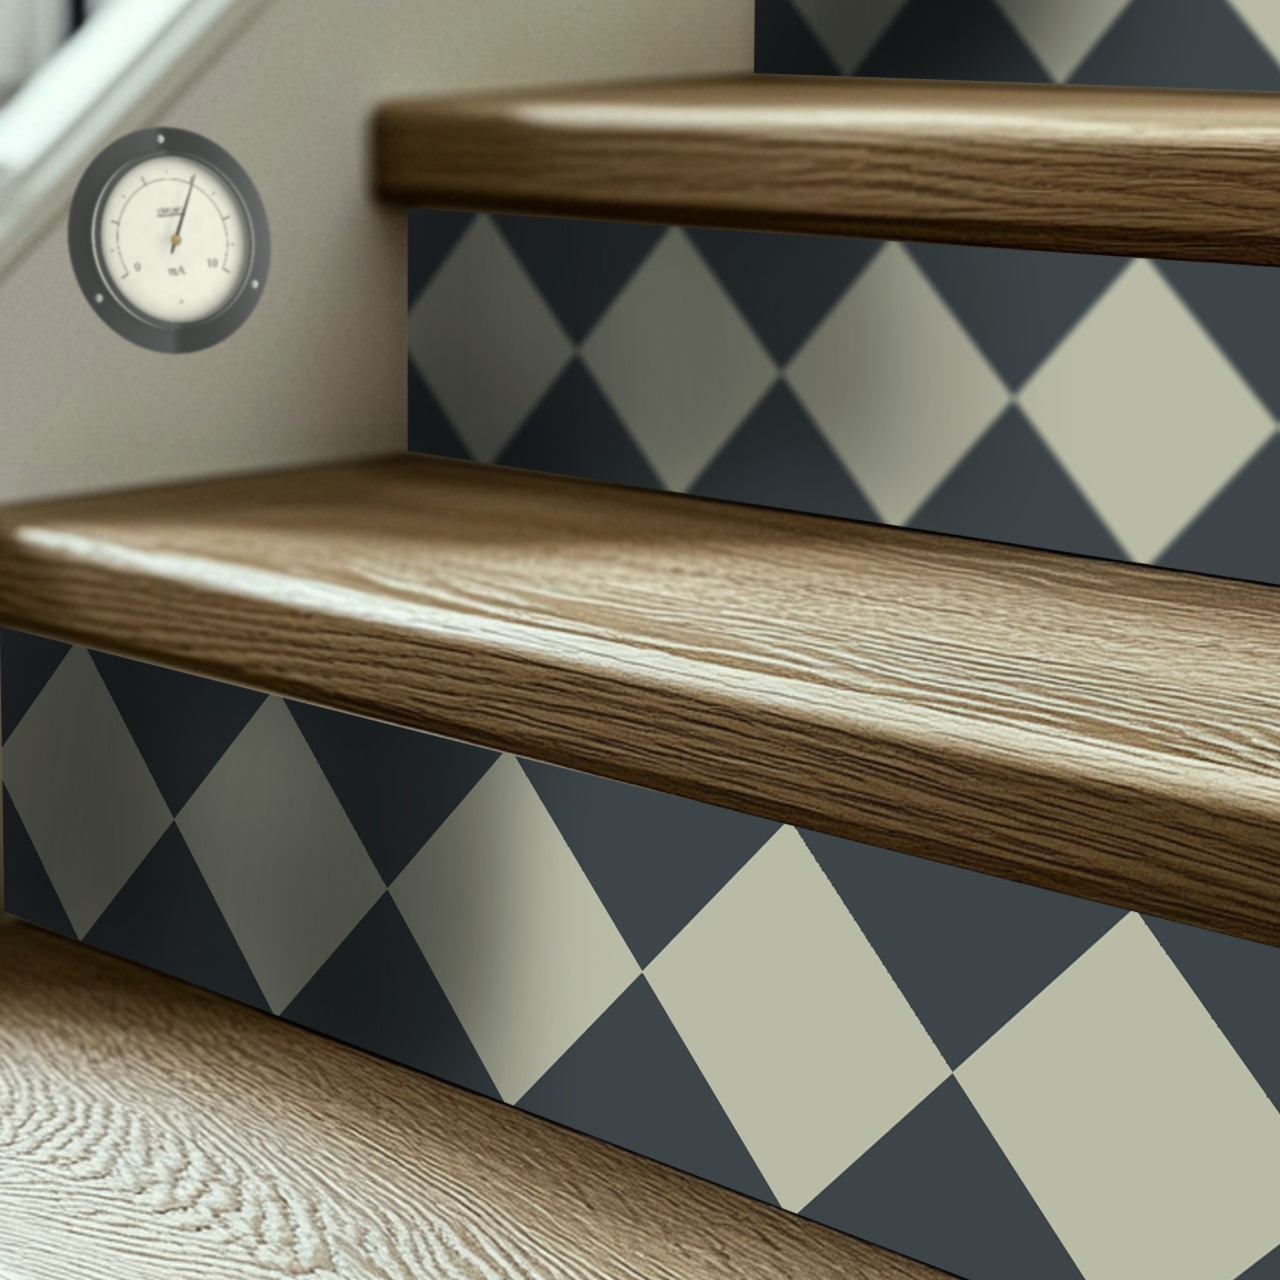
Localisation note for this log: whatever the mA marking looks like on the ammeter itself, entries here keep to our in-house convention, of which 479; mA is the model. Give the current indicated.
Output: 6; mA
